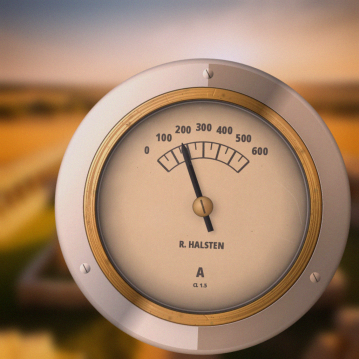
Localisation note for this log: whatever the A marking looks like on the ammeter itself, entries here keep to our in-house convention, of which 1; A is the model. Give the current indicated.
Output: 175; A
